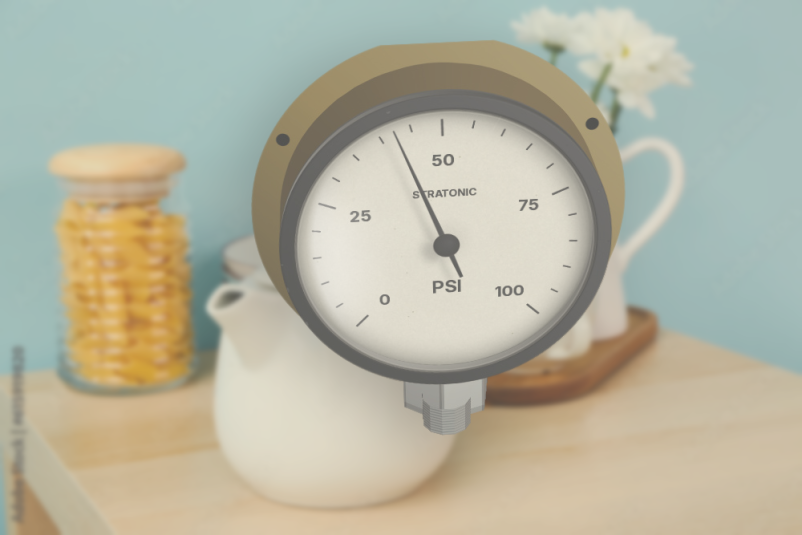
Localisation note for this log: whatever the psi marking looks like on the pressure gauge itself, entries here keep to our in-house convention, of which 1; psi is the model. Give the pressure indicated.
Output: 42.5; psi
